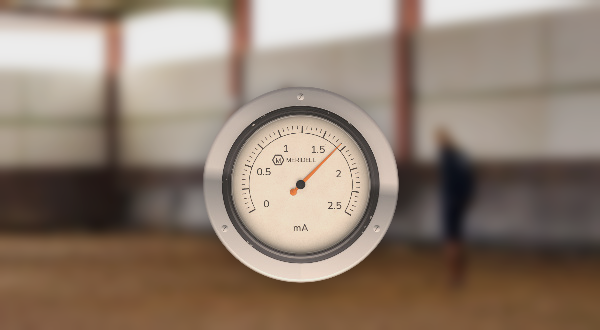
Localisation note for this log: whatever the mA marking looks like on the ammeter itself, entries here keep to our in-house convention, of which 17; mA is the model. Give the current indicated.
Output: 1.7; mA
